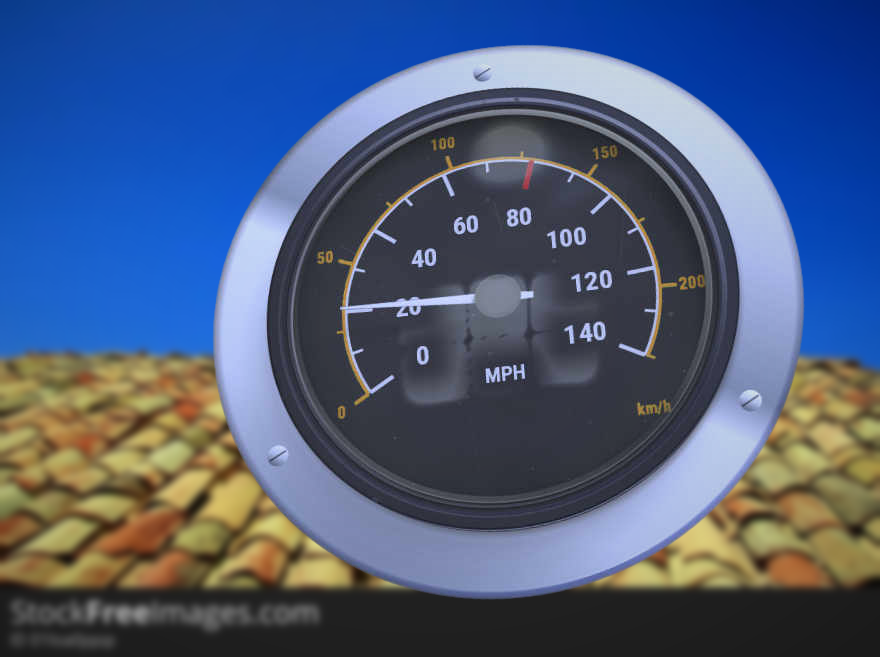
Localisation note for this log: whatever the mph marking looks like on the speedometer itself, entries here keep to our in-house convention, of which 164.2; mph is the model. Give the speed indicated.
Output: 20; mph
